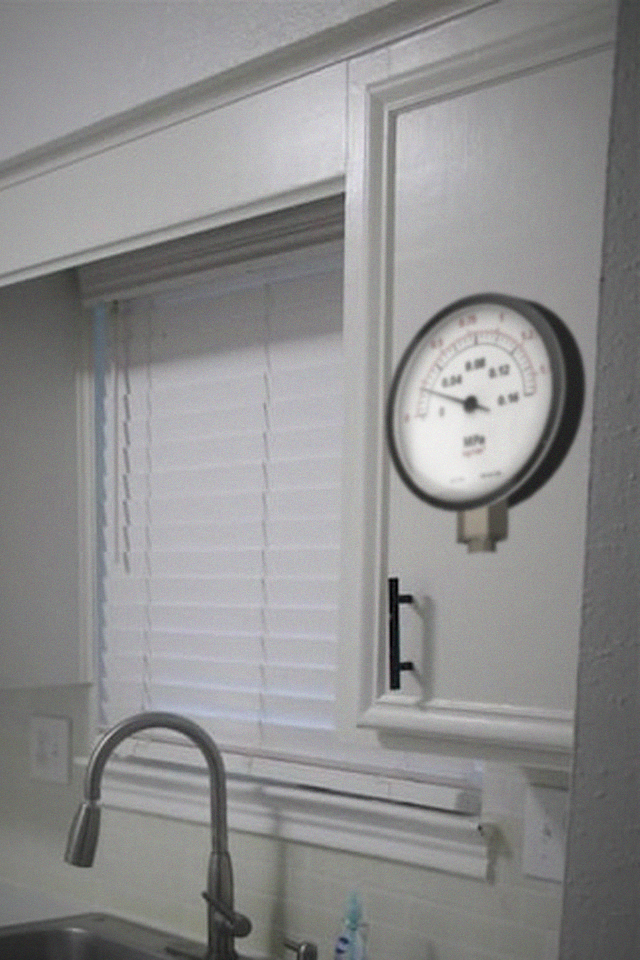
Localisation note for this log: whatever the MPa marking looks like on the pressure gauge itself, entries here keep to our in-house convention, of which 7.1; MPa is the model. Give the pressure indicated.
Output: 0.02; MPa
